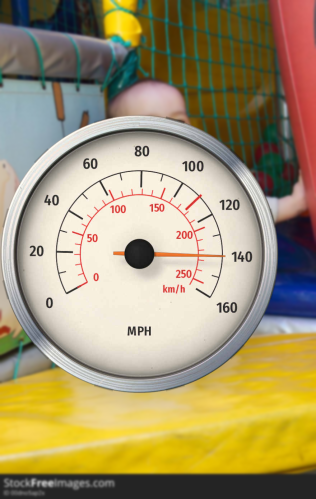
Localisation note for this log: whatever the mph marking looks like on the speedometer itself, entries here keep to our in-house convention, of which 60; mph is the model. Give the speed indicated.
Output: 140; mph
